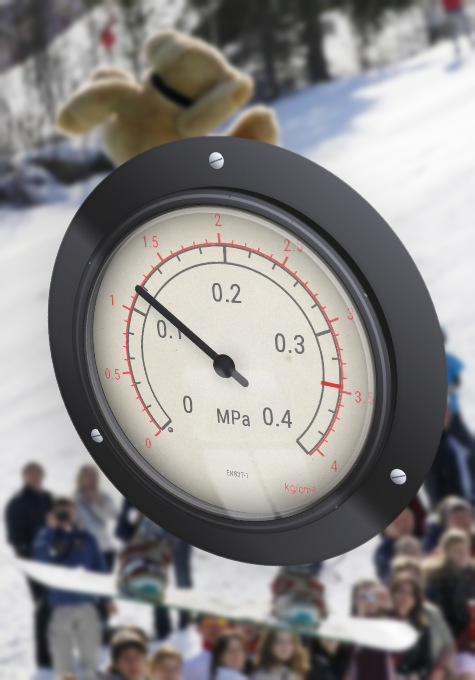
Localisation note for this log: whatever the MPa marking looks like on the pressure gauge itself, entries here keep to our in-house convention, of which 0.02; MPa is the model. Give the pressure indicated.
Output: 0.12; MPa
